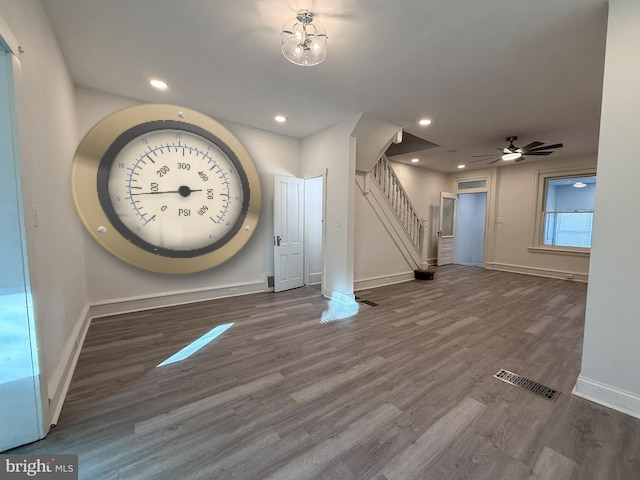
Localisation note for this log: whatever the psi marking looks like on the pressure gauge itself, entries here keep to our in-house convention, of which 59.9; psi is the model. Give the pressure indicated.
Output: 80; psi
